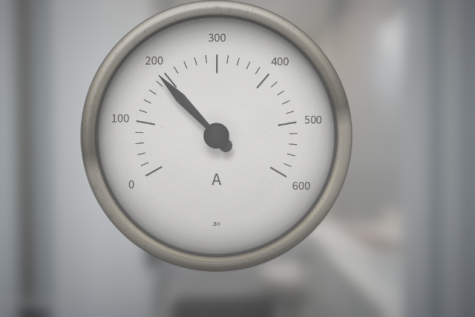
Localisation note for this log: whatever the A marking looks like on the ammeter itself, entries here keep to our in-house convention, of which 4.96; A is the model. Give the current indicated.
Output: 190; A
